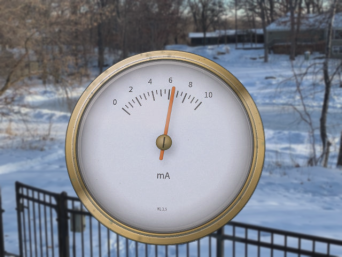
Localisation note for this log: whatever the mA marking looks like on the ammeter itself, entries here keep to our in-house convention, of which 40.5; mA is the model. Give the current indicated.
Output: 6.5; mA
